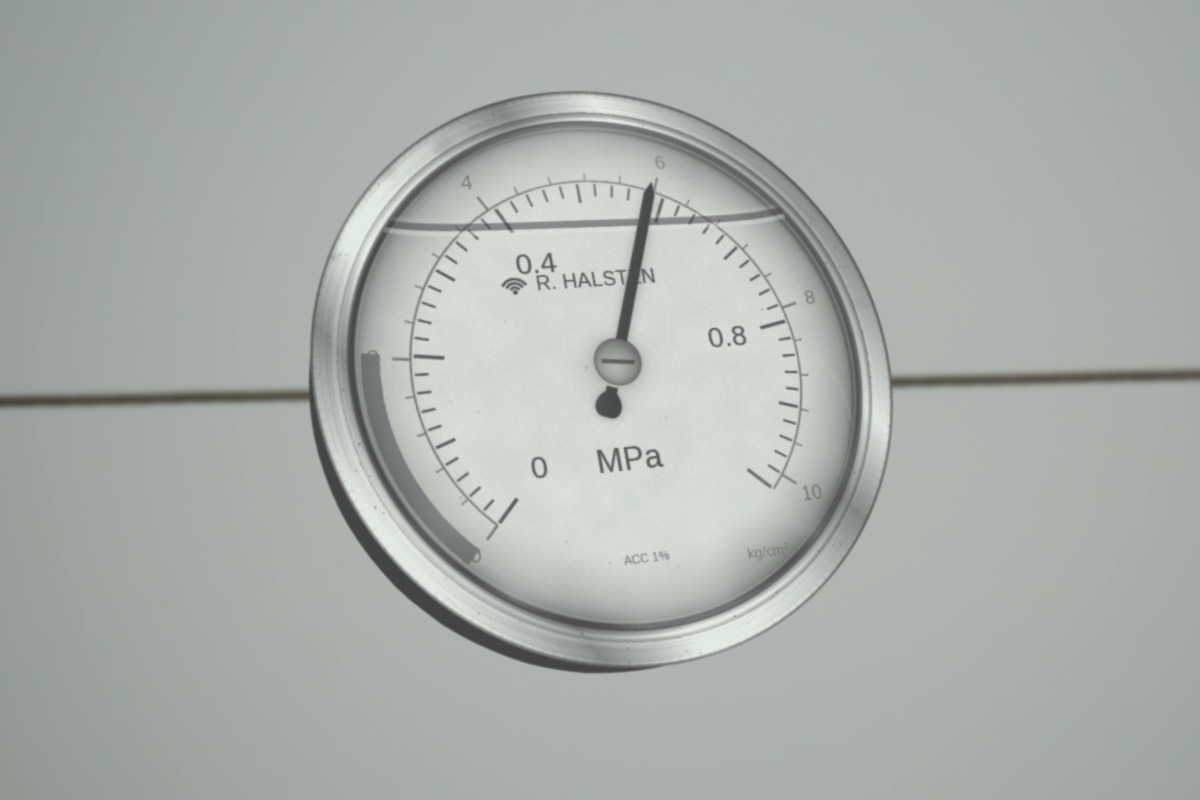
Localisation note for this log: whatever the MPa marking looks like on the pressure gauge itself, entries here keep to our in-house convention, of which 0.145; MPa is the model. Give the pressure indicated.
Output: 0.58; MPa
